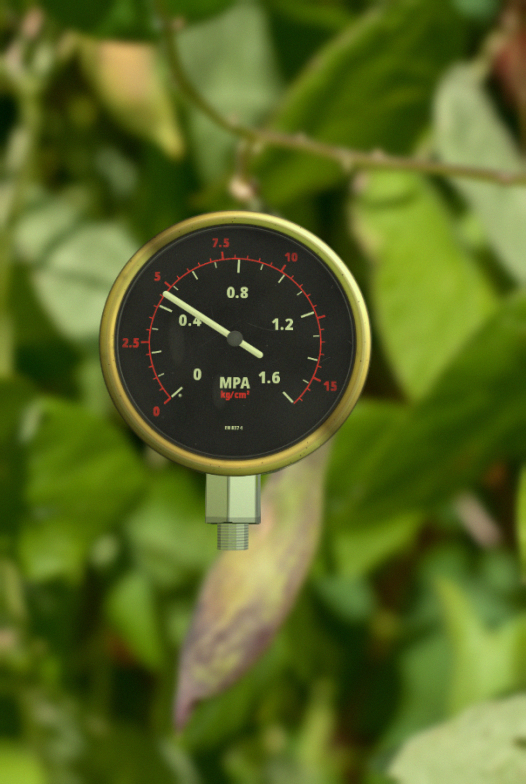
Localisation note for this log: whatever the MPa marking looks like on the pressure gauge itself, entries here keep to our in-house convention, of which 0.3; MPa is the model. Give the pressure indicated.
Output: 0.45; MPa
